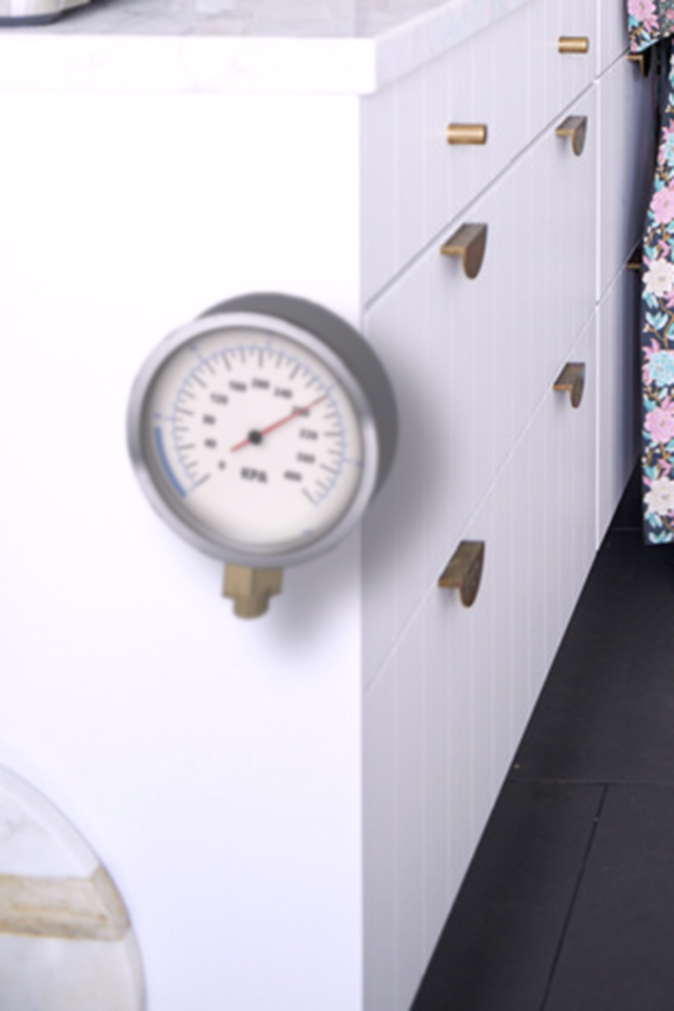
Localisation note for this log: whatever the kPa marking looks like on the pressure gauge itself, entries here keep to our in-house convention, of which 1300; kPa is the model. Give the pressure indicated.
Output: 280; kPa
